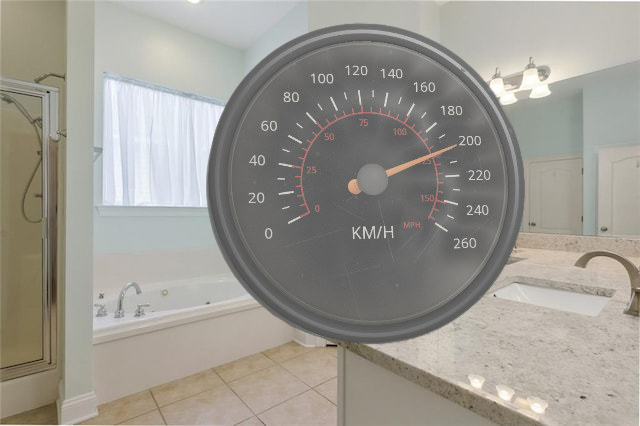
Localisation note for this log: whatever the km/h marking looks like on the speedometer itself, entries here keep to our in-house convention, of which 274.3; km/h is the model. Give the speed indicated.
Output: 200; km/h
